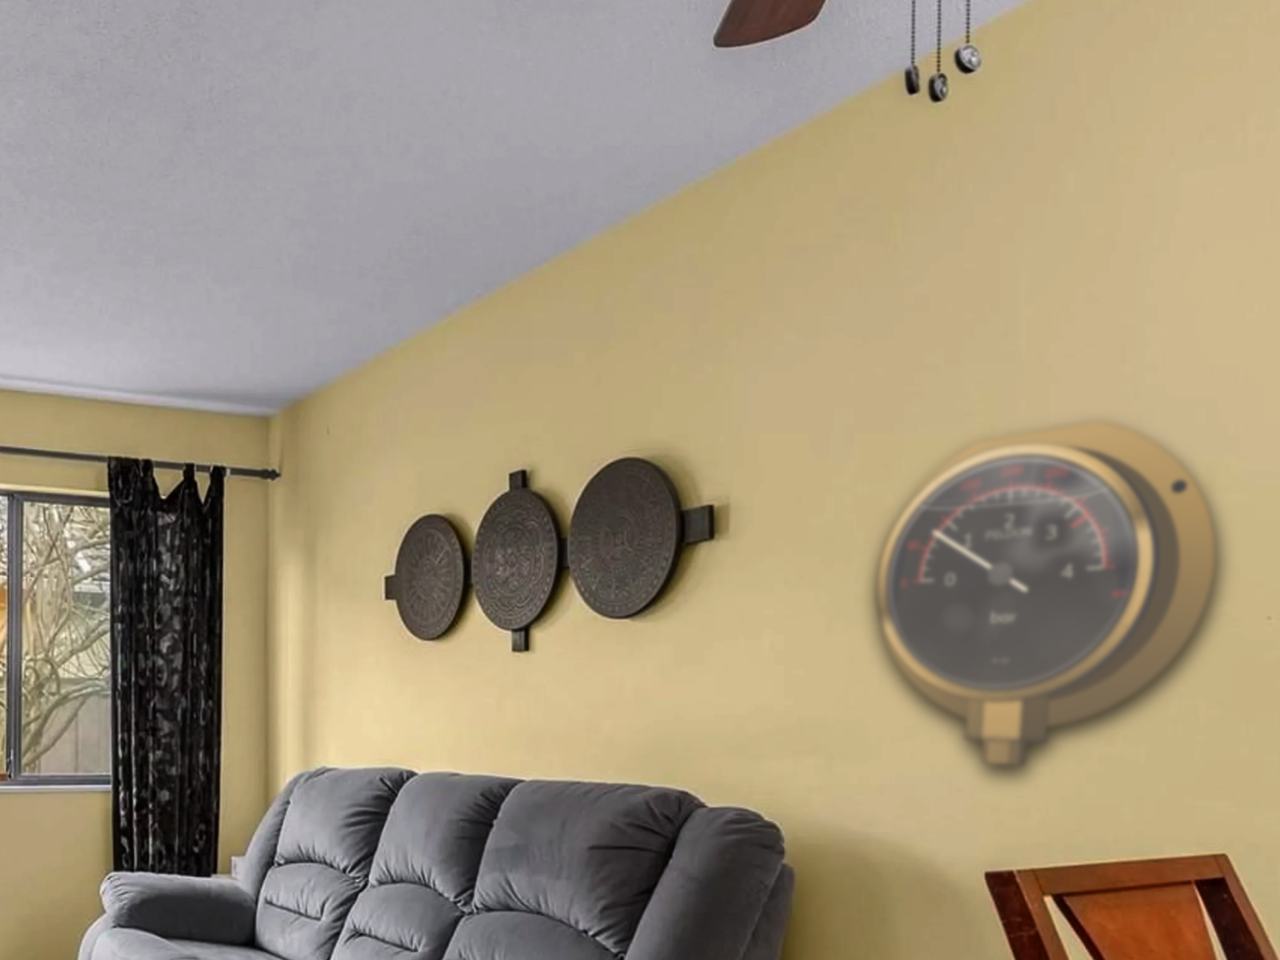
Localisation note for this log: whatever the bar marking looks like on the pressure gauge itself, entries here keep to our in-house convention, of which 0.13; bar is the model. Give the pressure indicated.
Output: 0.8; bar
